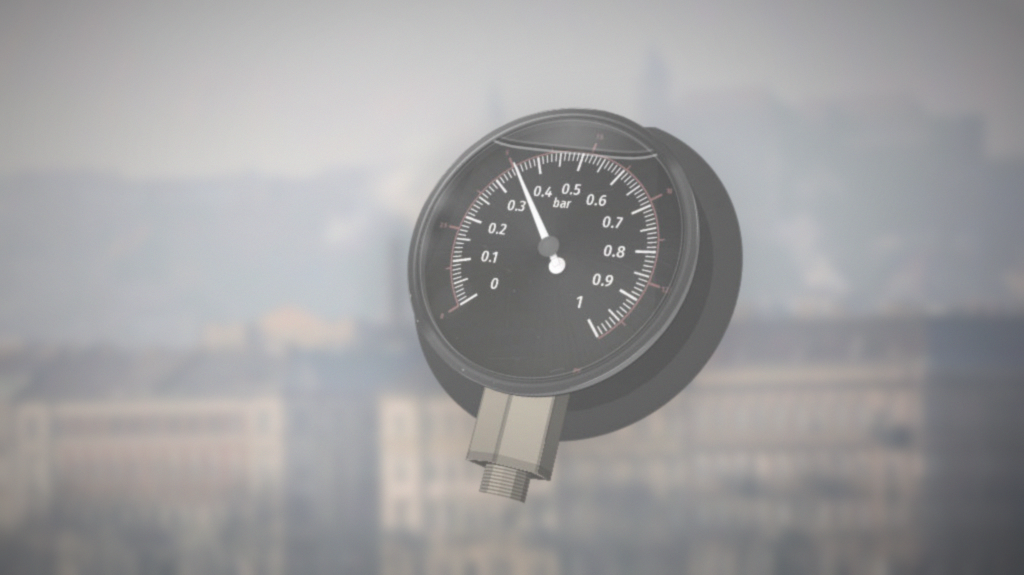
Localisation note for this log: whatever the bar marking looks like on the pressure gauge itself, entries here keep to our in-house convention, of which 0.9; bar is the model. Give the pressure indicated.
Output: 0.35; bar
